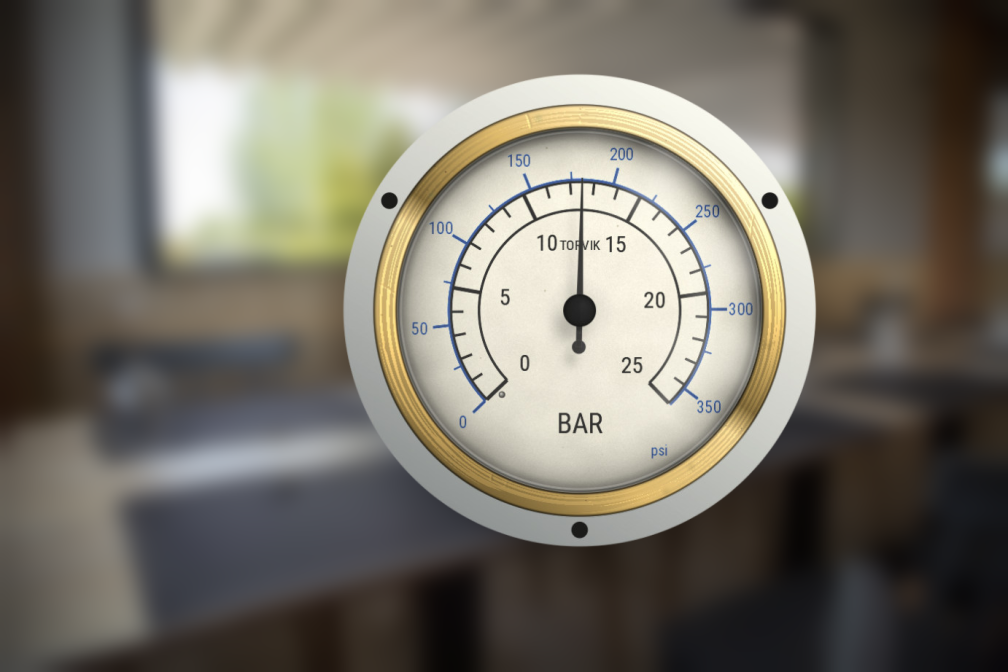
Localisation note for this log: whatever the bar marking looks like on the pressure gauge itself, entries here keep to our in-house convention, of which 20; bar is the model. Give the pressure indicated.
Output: 12.5; bar
